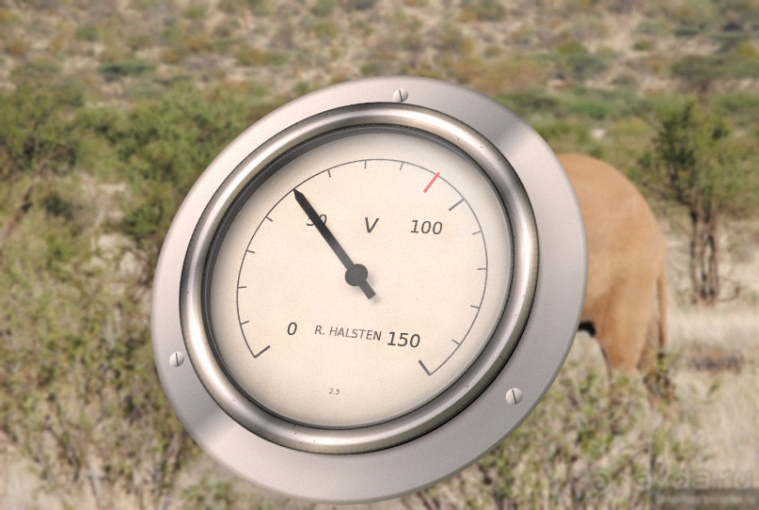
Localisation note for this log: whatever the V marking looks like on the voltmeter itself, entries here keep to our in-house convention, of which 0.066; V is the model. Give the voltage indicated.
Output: 50; V
